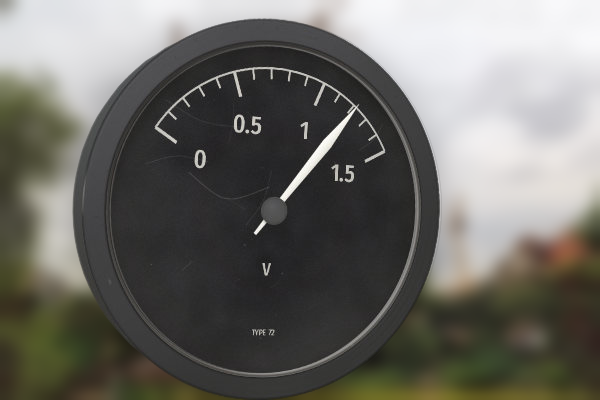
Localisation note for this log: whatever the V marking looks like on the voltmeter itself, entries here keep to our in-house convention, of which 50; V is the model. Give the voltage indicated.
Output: 1.2; V
